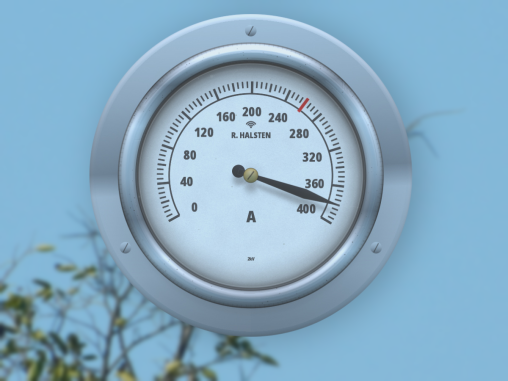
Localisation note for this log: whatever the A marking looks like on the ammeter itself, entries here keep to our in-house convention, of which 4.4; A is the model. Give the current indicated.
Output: 380; A
